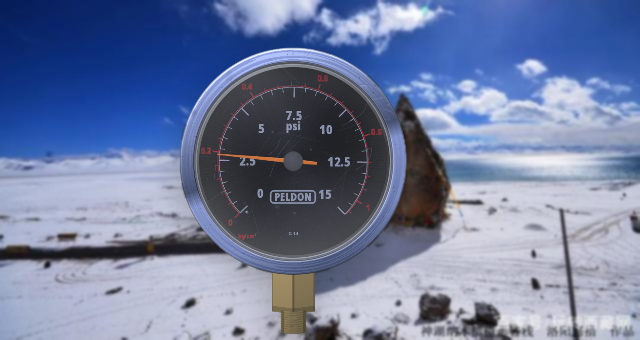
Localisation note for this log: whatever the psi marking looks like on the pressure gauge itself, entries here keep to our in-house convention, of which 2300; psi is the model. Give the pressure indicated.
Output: 2.75; psi
